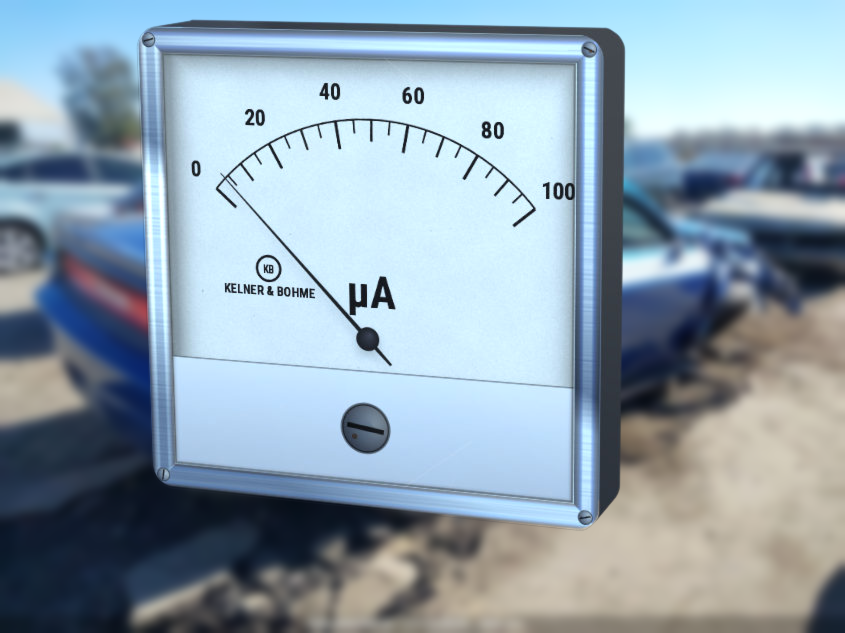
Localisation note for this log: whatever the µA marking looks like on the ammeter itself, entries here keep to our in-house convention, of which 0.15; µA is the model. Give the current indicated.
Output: 5; µA
